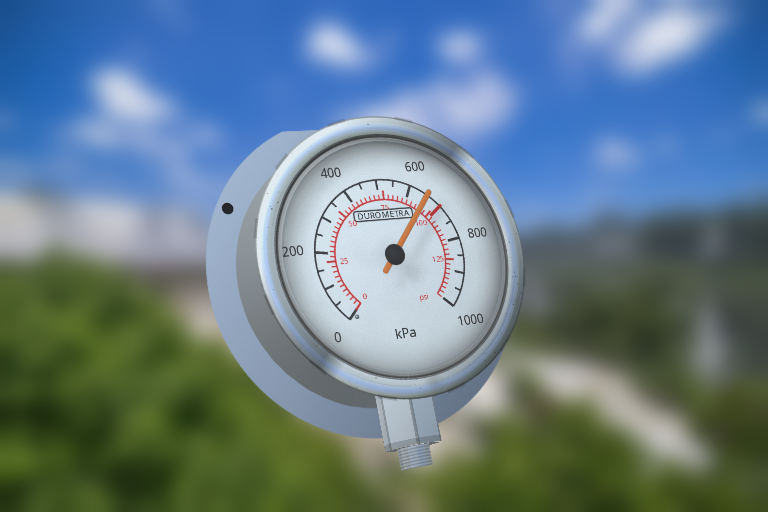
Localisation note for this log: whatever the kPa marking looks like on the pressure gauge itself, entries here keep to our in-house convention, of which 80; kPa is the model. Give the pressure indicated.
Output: 650; kPa
